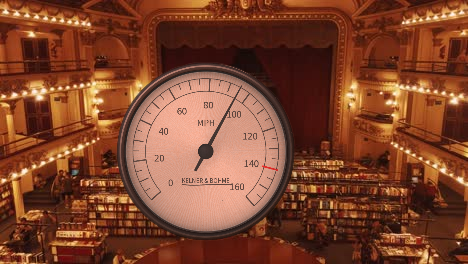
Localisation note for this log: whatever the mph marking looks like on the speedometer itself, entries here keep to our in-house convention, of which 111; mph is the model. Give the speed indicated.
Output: 95; mph
